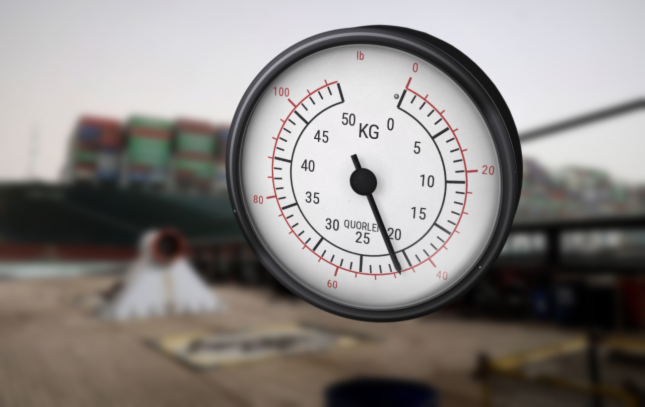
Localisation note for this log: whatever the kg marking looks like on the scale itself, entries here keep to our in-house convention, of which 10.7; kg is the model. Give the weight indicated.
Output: 21; kg
